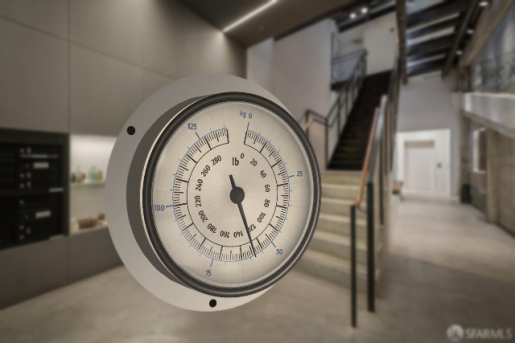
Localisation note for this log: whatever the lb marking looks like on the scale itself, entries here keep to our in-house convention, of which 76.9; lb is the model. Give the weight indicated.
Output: 130; lb
